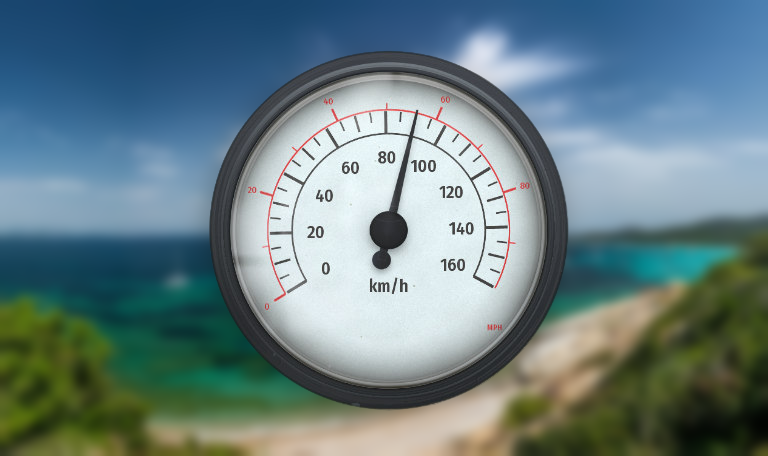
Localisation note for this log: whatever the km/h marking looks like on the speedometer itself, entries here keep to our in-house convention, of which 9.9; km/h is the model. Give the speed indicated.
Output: 90; km/h
